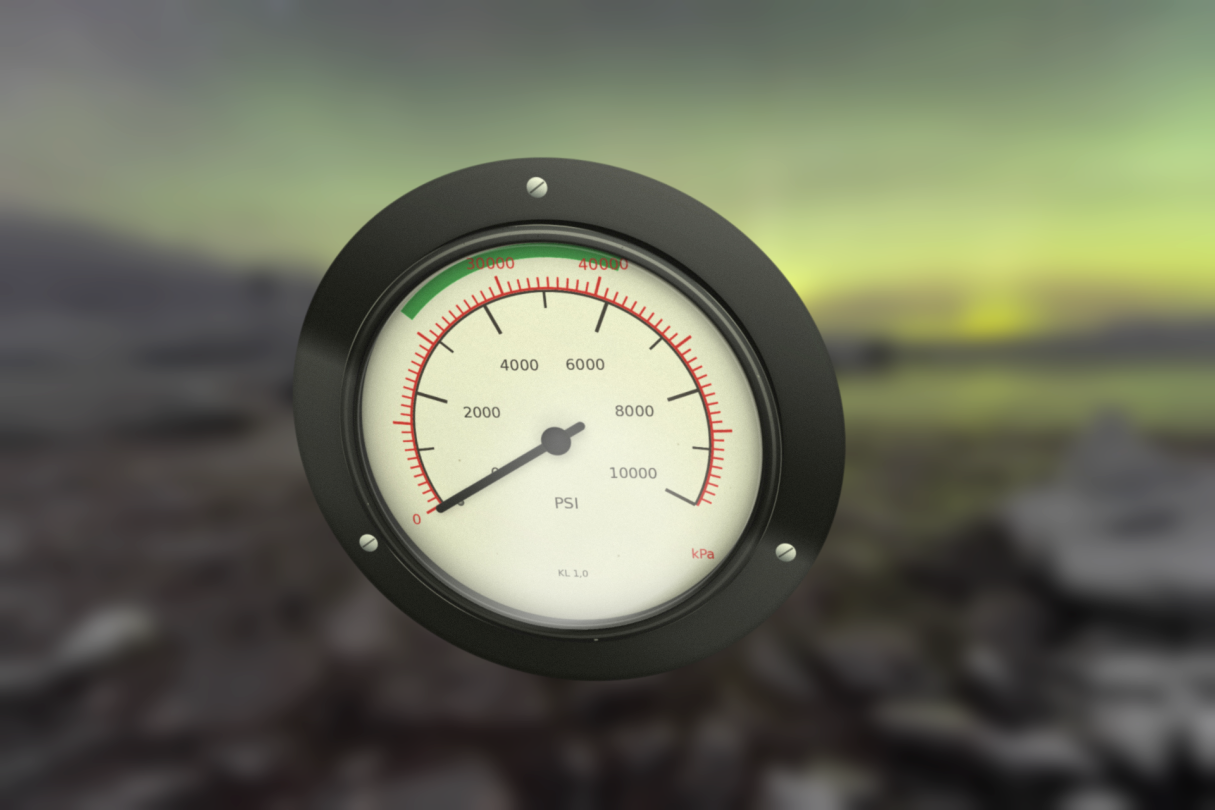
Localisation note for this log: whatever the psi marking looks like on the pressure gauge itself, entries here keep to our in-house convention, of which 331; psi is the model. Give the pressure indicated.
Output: 0; psi
